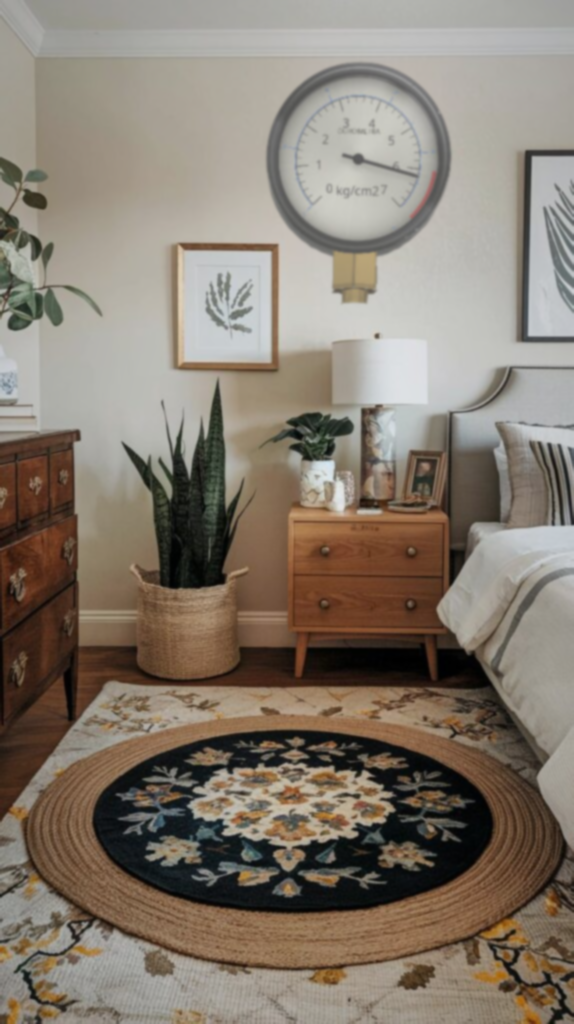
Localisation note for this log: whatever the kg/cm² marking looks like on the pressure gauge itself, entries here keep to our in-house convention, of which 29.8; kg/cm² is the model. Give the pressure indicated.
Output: 6.2; kg/cm²
